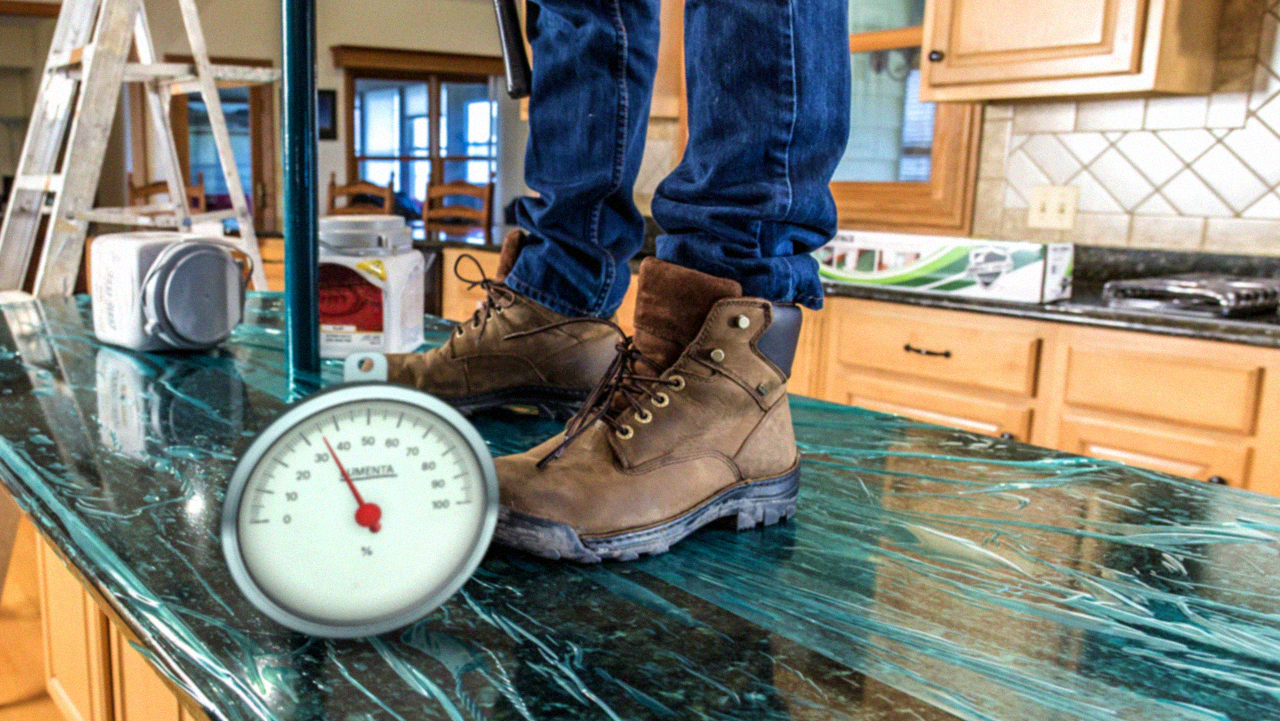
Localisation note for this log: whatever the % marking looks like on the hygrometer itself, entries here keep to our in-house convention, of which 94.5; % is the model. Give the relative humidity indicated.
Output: 35; %
